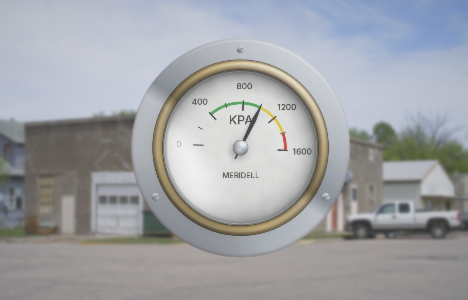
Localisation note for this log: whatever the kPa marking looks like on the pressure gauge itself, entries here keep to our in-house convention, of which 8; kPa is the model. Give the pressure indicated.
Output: 1000; kPa
